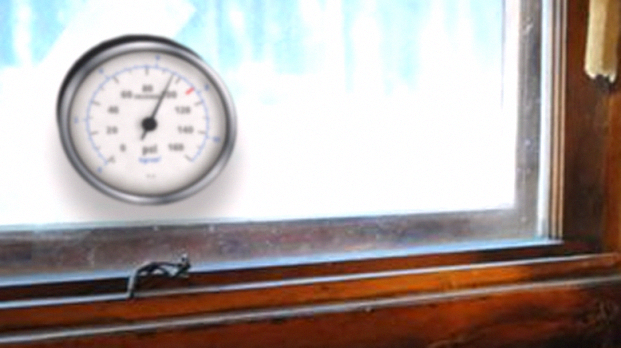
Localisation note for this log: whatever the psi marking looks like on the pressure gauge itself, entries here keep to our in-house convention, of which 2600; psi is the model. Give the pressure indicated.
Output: 95; psi
